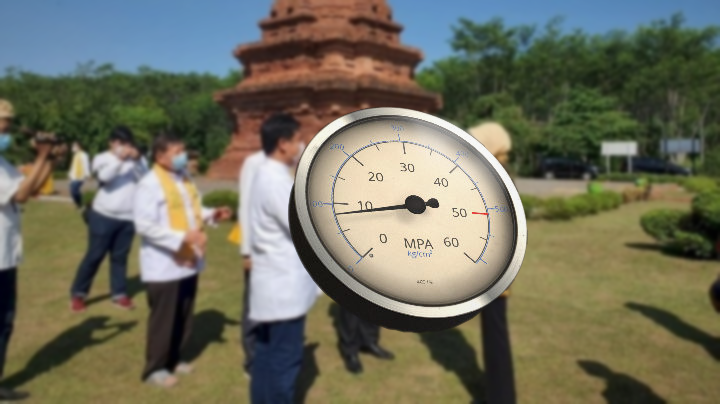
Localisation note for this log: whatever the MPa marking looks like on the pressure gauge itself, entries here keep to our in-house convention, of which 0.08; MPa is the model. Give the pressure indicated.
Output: 7.5; MPa
